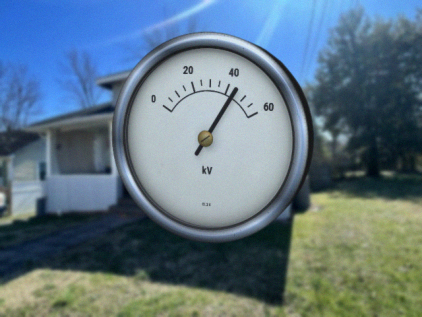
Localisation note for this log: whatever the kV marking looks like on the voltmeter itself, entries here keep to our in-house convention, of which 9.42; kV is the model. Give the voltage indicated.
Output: 45; kV
